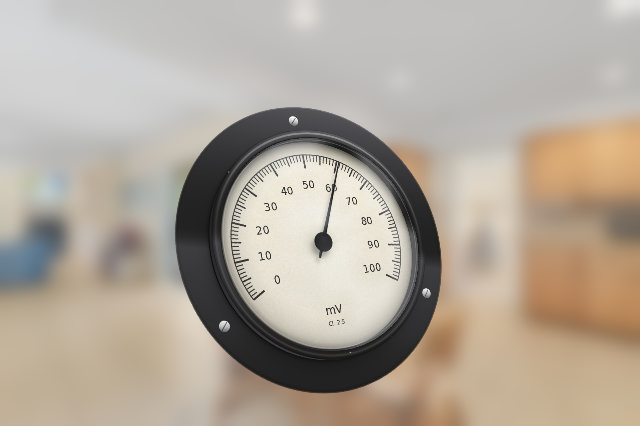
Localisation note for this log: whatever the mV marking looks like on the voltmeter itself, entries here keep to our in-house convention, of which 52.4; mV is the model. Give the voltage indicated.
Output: 60; mV
